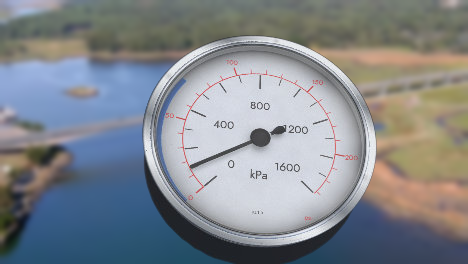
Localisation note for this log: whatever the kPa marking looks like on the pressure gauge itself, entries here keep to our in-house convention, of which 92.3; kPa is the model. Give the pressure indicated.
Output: 100; kPa
